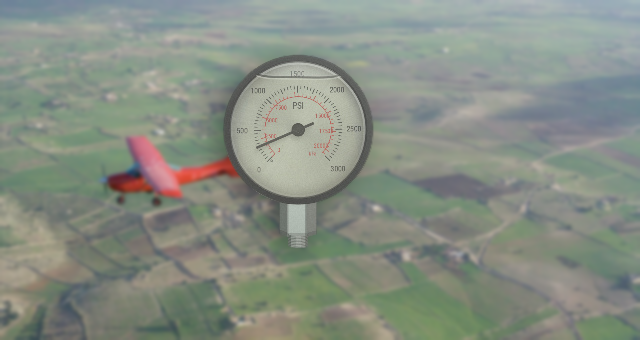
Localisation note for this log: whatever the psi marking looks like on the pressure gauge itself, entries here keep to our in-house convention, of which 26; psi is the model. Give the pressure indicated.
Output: 250; psi
